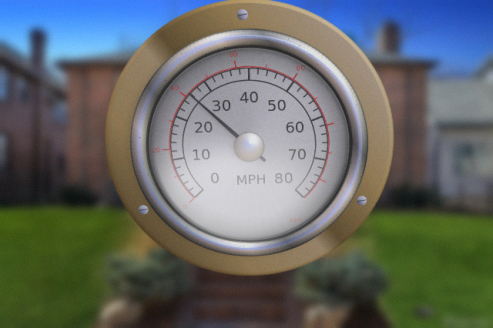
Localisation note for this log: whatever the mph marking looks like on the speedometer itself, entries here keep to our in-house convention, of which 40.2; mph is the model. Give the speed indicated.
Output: 26; mph
